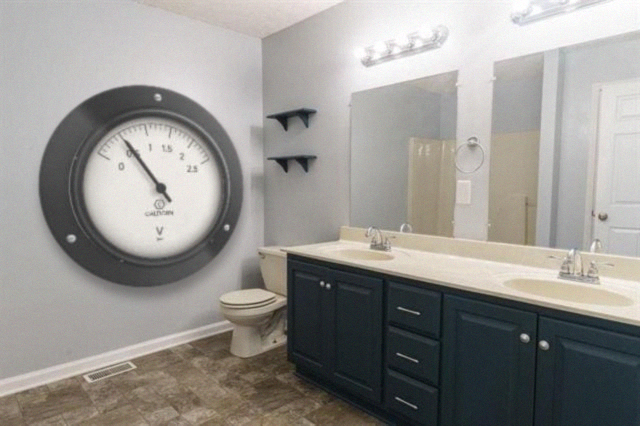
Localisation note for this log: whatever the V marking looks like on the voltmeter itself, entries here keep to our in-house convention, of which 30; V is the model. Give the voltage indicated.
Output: 0.5; V
